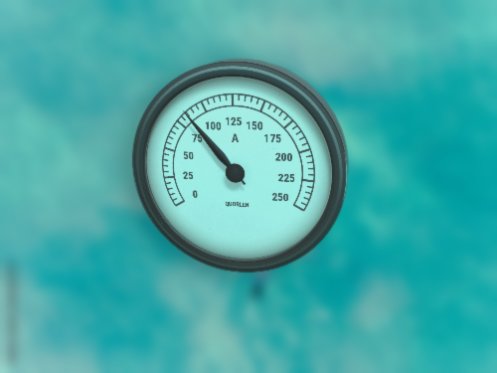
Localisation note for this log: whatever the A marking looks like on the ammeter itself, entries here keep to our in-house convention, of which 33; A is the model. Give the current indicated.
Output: 85; A
